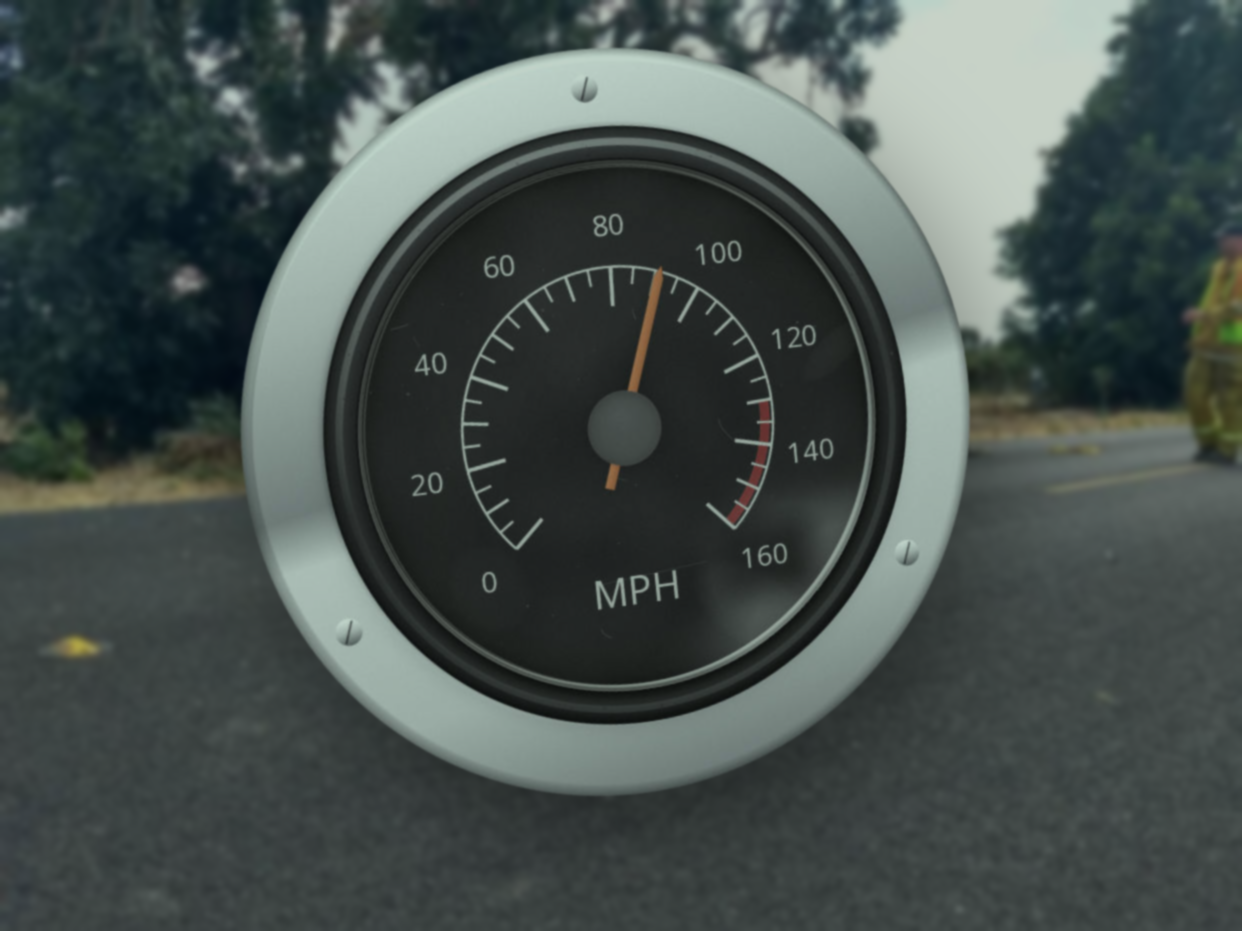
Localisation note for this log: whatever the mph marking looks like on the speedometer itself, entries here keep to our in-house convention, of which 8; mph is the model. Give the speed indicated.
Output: 90; mph
